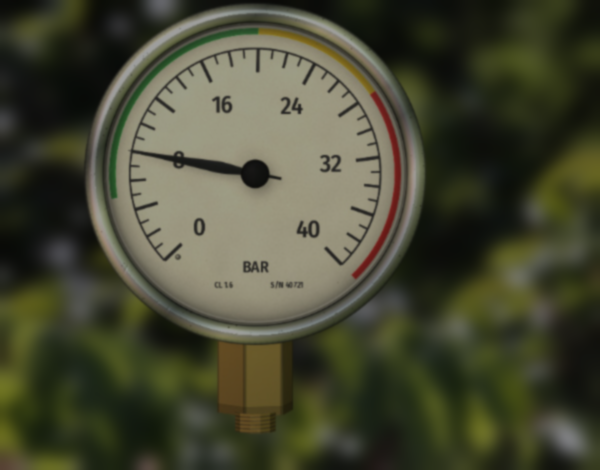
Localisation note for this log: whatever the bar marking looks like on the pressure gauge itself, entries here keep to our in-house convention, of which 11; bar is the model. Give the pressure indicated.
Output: 8; bar
